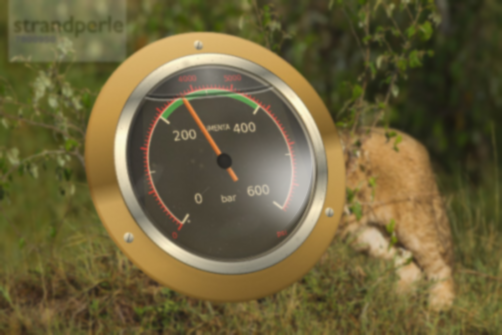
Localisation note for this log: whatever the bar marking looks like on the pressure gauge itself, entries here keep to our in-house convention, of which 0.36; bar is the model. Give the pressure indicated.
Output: 250; bar
